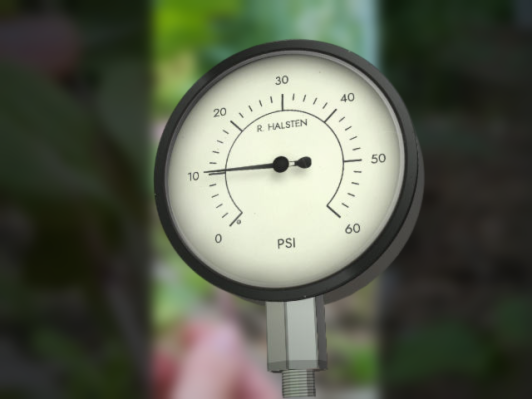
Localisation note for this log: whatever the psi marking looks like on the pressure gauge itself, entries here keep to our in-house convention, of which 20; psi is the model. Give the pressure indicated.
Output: 10; psi
